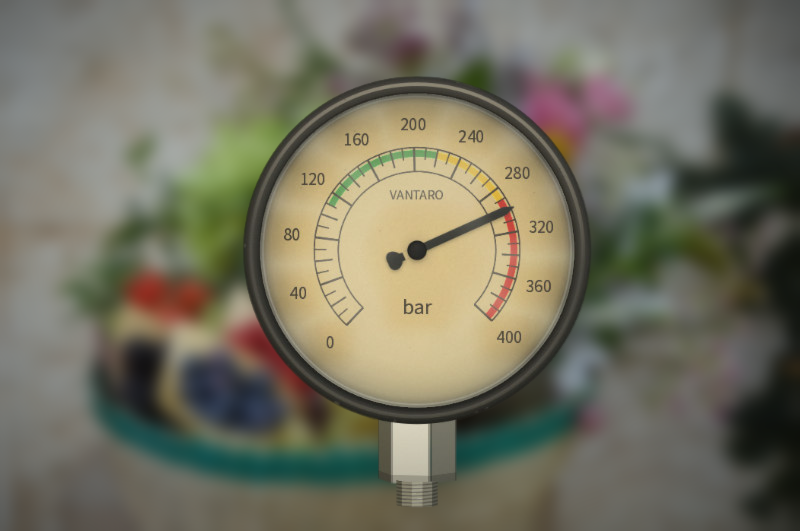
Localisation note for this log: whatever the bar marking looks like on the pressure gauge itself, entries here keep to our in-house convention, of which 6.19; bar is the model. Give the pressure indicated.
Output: 300; bar
